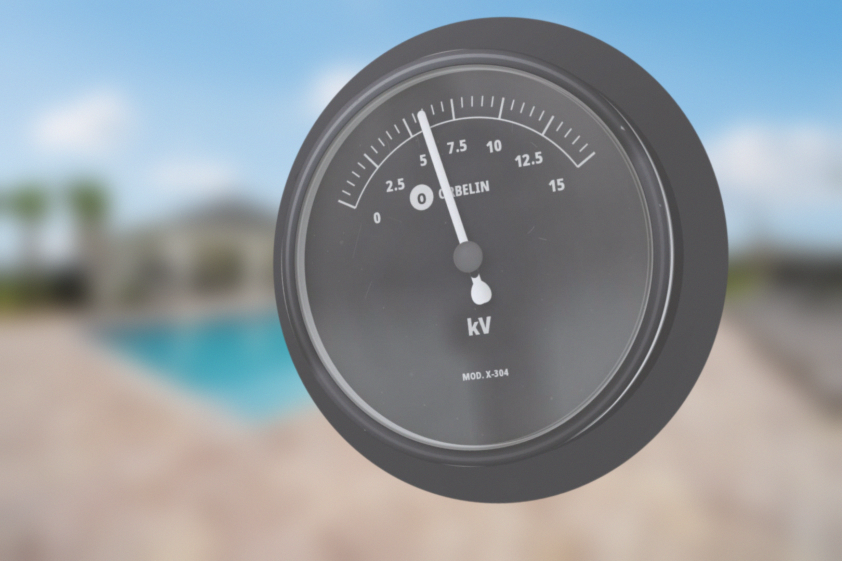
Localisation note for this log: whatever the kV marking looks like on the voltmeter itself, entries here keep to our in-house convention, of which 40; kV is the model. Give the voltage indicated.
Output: 6; kV
